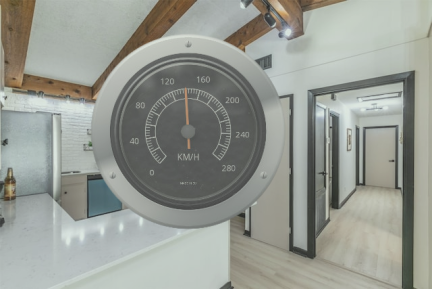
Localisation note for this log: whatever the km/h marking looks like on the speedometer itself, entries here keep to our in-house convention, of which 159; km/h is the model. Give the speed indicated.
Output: 140; km/h
